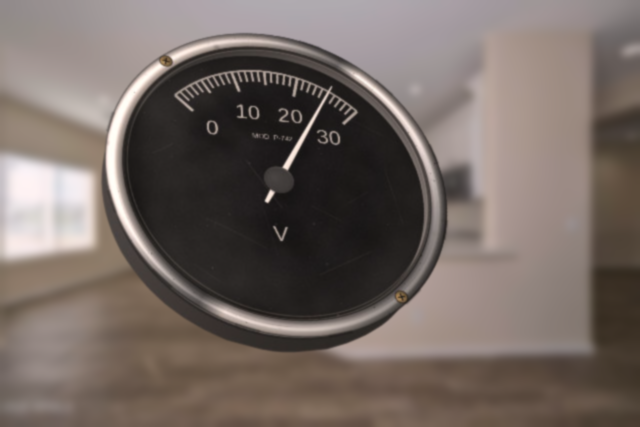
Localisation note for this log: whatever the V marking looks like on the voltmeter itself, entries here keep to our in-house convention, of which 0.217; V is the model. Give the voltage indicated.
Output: 25; V
